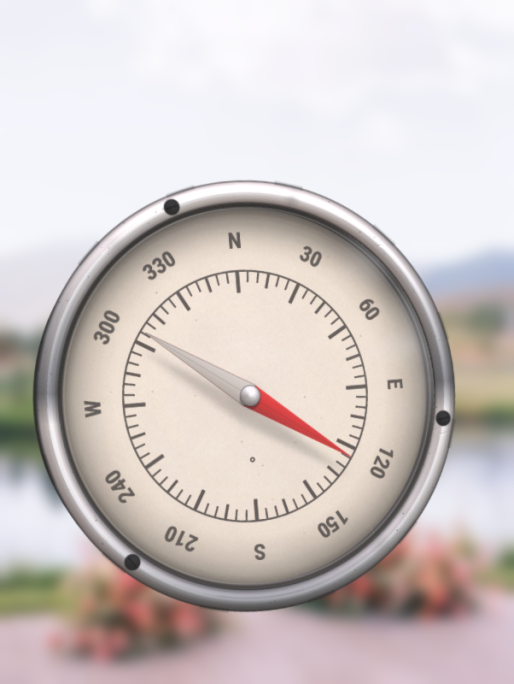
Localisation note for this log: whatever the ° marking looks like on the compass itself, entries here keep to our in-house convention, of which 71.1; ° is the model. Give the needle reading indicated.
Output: 125; °
